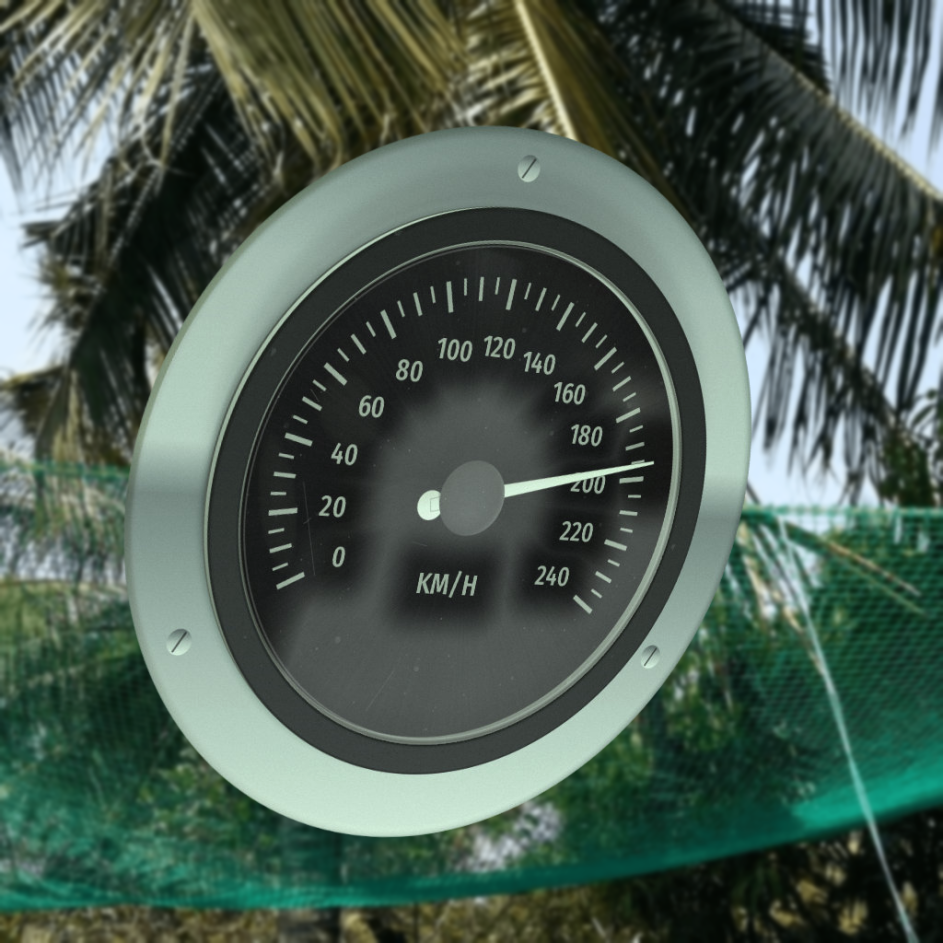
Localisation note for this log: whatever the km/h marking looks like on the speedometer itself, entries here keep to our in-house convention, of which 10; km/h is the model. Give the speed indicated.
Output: 195; km/h
